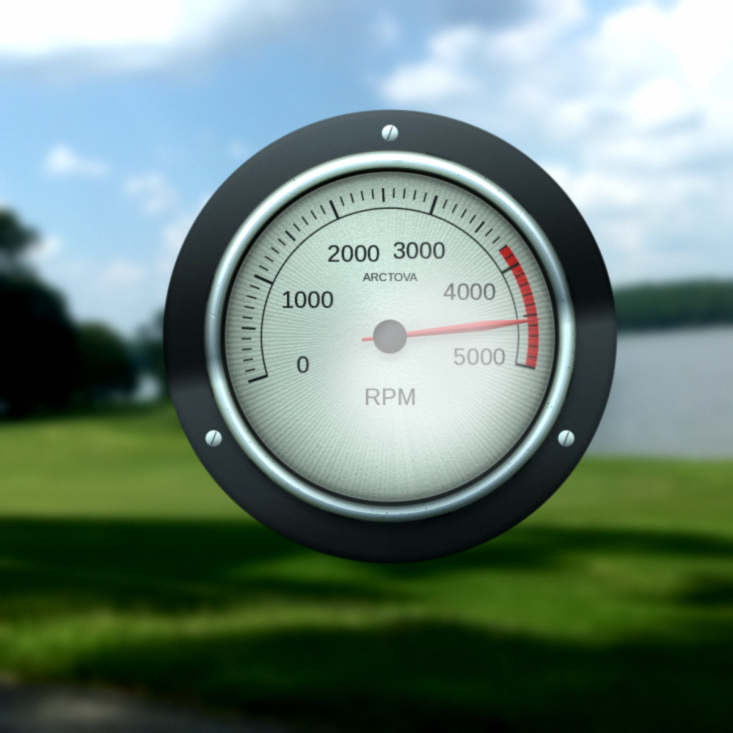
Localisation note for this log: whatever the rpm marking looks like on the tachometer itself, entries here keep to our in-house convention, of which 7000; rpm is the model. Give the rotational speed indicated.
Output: 4550; rpm
